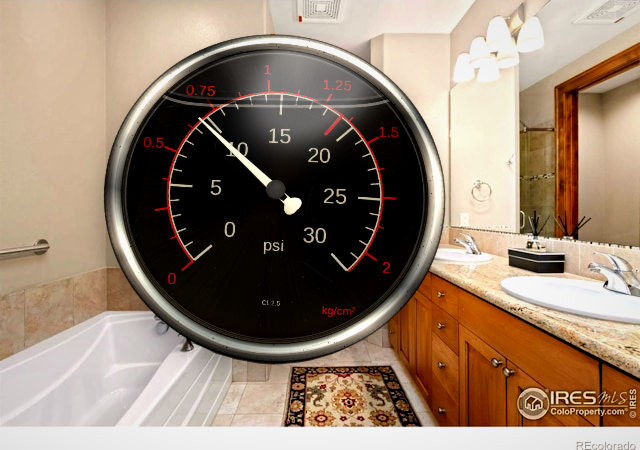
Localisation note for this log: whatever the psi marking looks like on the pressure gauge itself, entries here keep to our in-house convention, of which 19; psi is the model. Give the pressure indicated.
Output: 9.5; psi
